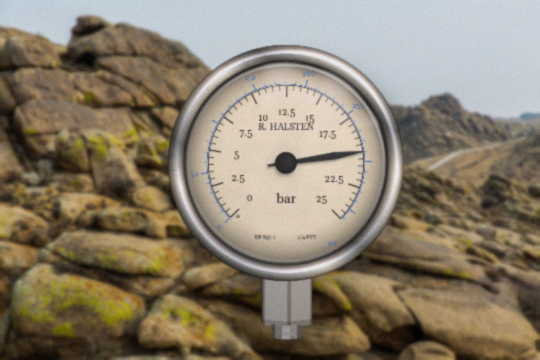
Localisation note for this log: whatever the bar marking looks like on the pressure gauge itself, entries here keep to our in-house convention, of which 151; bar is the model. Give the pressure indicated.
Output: 20; bar
